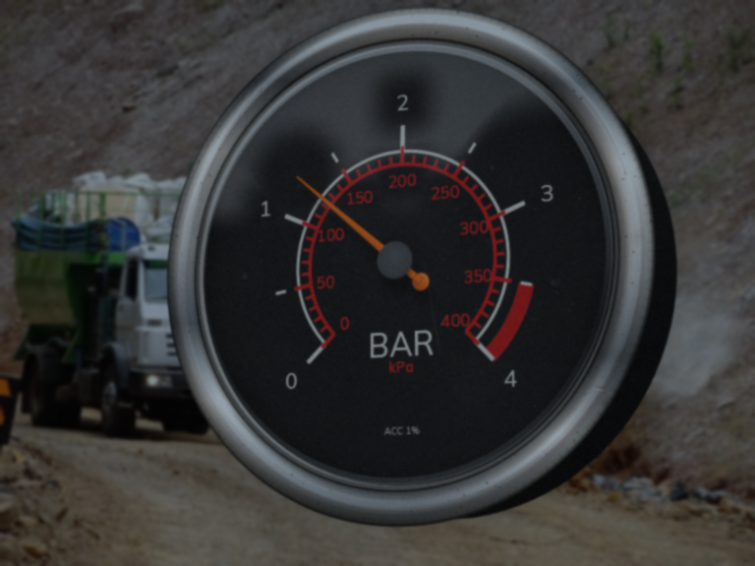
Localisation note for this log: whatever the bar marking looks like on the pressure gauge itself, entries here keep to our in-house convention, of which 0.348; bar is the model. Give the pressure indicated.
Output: 1.25; bar
